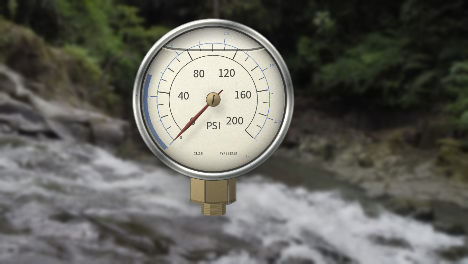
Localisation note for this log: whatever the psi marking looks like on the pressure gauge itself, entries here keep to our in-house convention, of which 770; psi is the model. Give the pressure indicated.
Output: 0; psi
